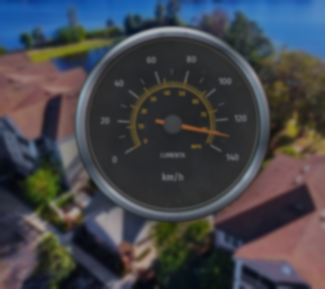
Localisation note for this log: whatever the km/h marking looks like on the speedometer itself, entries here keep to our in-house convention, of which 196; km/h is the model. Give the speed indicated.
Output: 130; km/h
